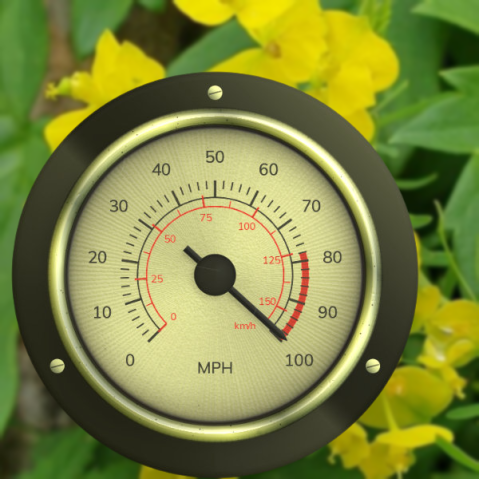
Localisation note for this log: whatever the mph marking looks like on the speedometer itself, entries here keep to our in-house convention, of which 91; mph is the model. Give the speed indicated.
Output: 99; mph
